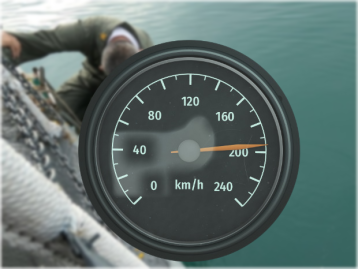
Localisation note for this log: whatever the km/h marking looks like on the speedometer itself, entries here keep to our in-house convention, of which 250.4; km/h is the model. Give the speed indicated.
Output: 195; km/h
